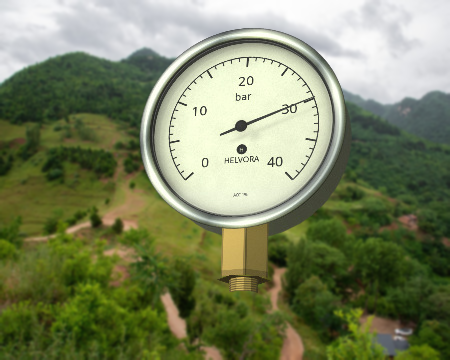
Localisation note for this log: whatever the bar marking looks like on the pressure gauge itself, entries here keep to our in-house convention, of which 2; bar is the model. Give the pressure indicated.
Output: 30; bar
